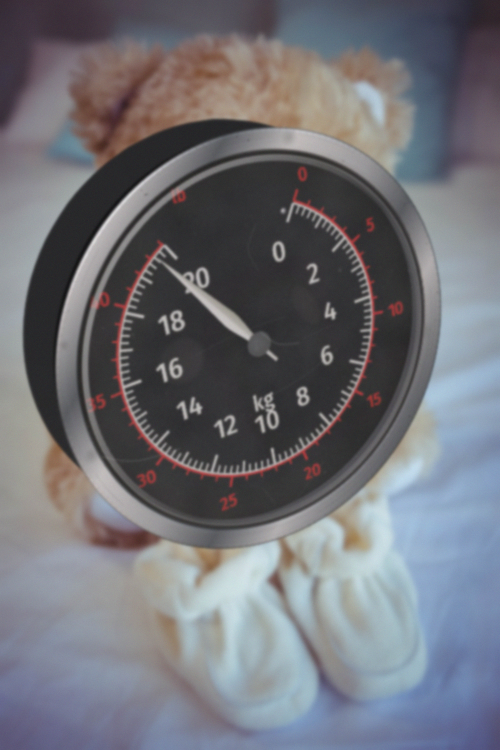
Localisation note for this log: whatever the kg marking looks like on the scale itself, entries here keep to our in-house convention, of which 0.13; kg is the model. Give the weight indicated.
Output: 19.6; kg
